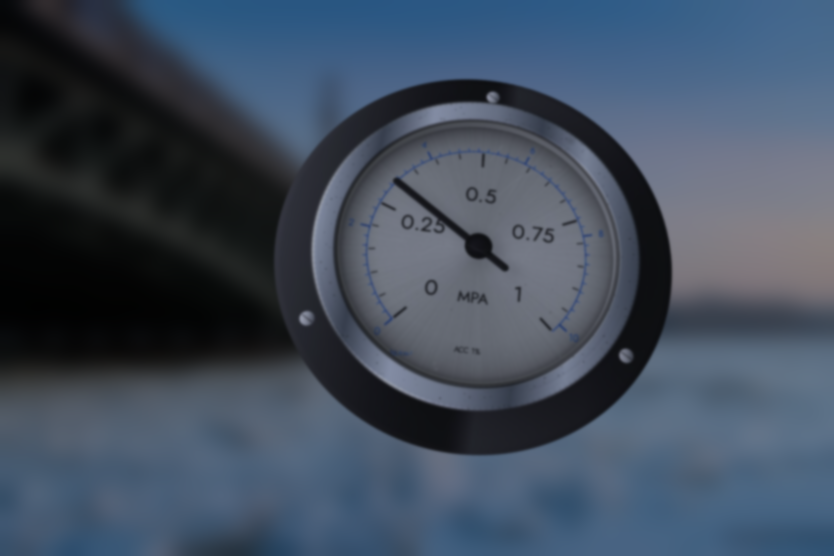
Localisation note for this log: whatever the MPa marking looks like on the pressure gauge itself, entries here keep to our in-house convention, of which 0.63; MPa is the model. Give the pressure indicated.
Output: 0.3; MPa
